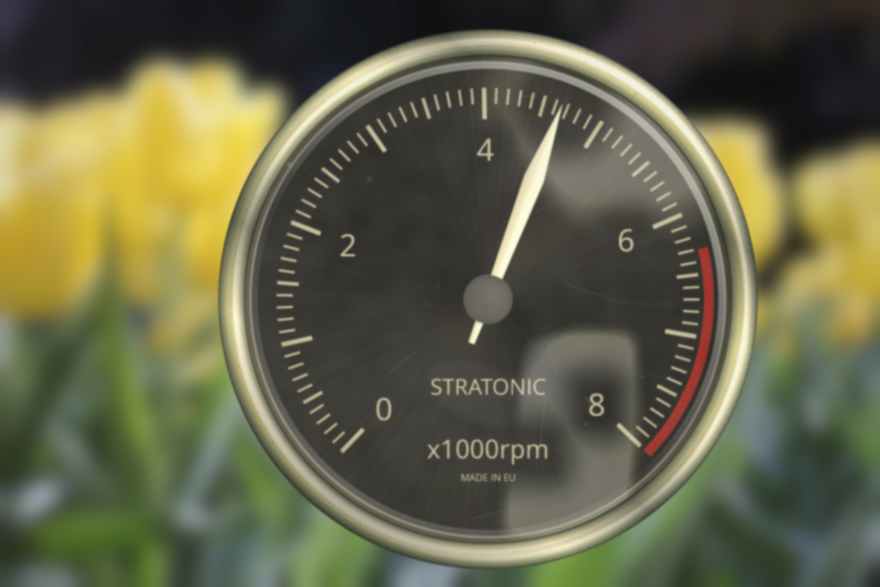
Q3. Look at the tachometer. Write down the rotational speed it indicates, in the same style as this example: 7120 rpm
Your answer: 4650 rpm
